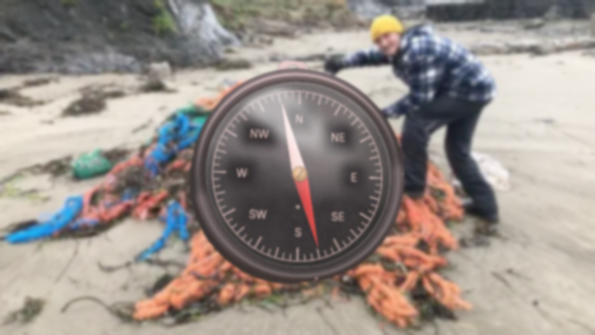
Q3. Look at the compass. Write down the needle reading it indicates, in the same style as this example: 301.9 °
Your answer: 165 °
